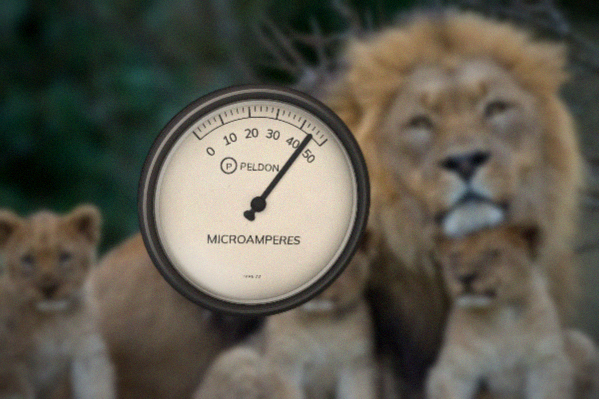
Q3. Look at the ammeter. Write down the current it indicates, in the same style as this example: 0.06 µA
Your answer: 44 µA
